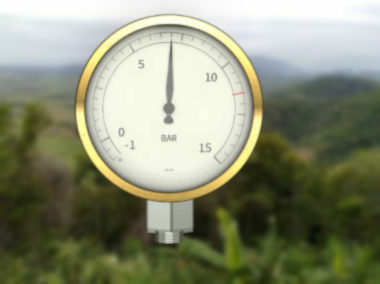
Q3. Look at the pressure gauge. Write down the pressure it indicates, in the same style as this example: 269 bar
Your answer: 7 bar
